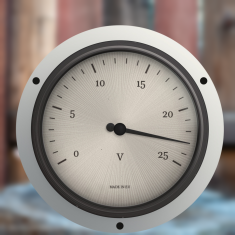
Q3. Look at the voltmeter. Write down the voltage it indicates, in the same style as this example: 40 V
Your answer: 23 V
